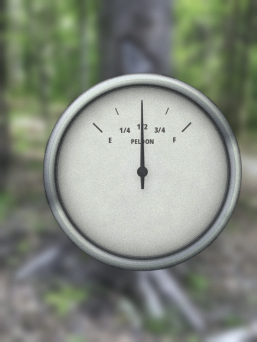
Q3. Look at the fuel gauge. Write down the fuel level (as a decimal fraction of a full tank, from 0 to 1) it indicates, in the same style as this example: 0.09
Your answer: 0.5
